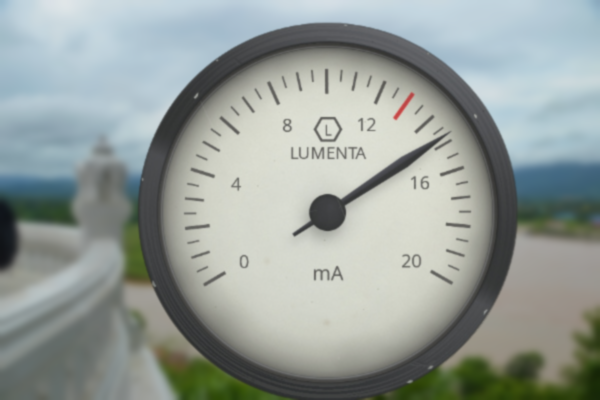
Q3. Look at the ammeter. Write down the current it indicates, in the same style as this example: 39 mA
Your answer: 14.75 mA
